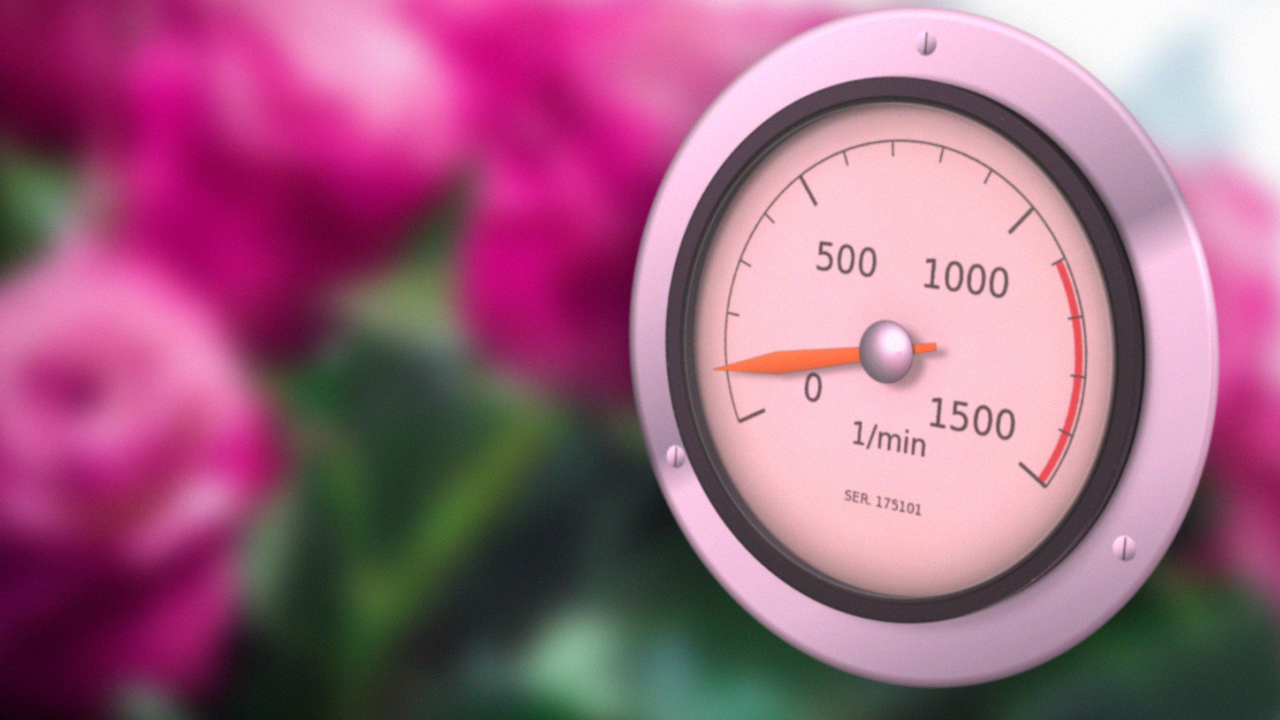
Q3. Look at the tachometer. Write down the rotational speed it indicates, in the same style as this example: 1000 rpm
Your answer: 100 rpm
